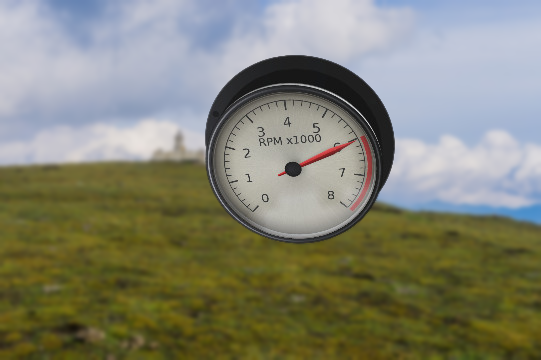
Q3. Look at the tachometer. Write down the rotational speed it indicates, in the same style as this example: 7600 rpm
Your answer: 6000 rpm
